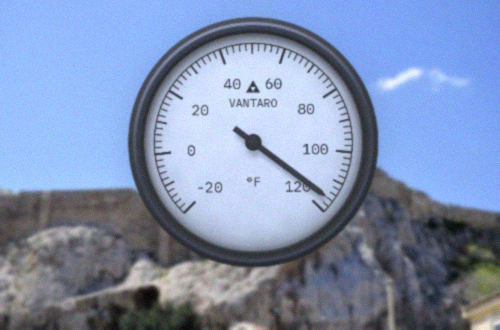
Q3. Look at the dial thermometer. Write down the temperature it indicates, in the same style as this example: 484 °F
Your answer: 116 °F
